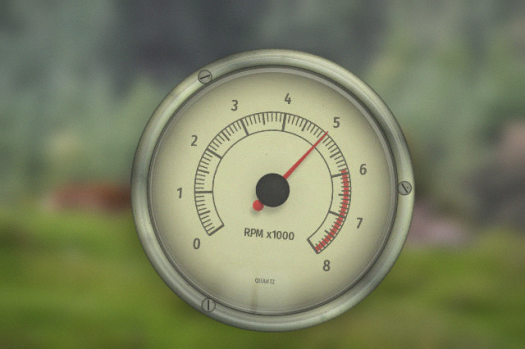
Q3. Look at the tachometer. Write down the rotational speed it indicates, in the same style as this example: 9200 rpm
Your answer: 5000 rpm
